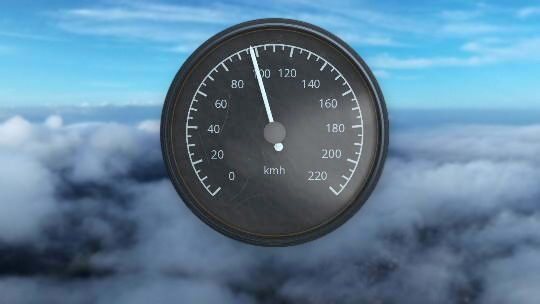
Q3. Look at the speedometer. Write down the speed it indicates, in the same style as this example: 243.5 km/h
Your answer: 97.5 km/h
